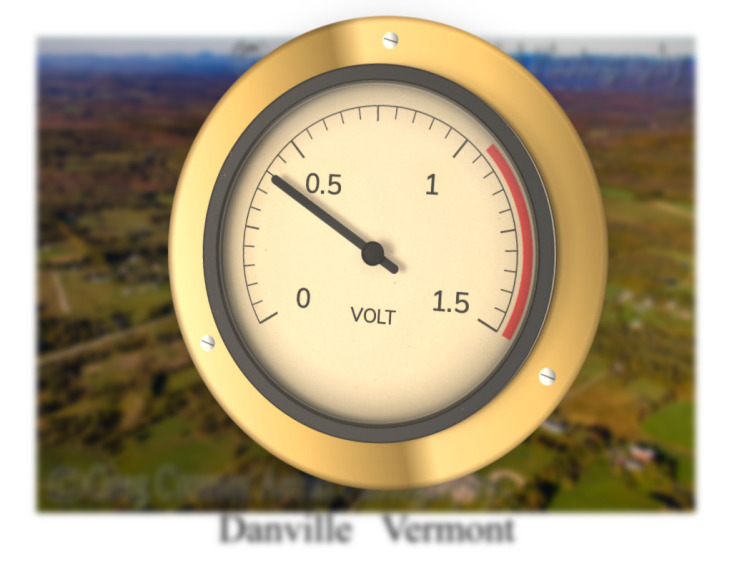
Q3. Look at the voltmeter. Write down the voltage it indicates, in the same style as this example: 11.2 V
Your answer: 0.4 V
